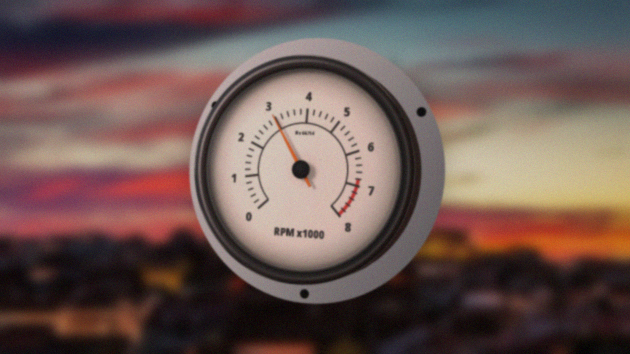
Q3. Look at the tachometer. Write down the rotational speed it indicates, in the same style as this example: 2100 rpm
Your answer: 3000 rpm
